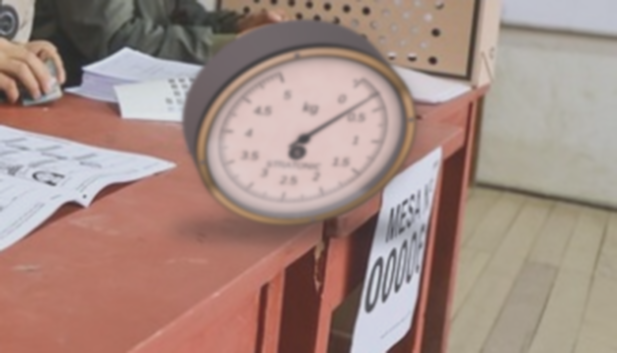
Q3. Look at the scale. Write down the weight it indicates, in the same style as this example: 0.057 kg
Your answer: 0.25 kg
